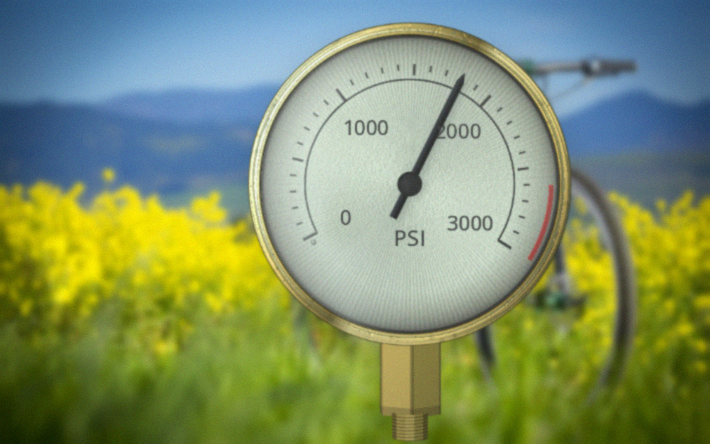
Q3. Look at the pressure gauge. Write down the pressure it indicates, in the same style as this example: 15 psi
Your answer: 1800 psi
